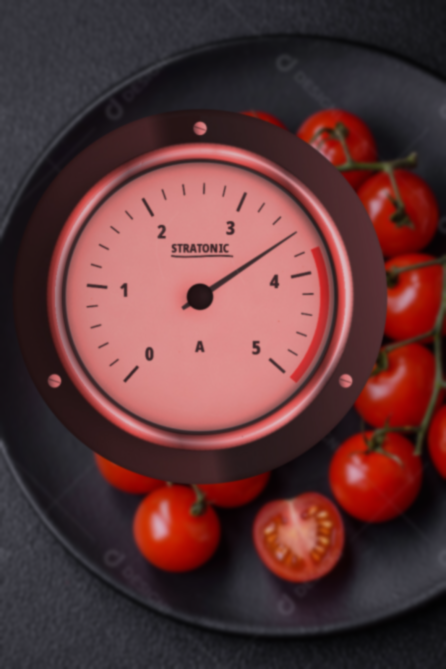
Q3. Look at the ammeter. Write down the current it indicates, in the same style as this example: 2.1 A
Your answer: 3.6 A
